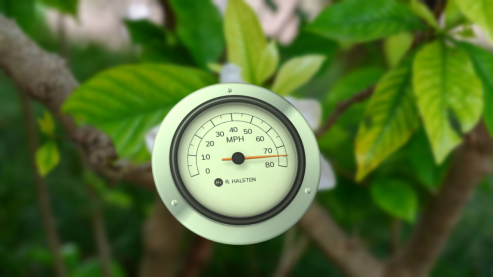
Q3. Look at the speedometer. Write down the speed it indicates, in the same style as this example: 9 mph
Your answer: 75 mph
